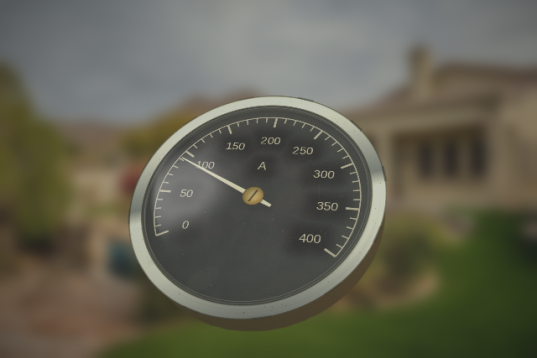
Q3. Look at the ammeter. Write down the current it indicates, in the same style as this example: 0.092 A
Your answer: 90 A
